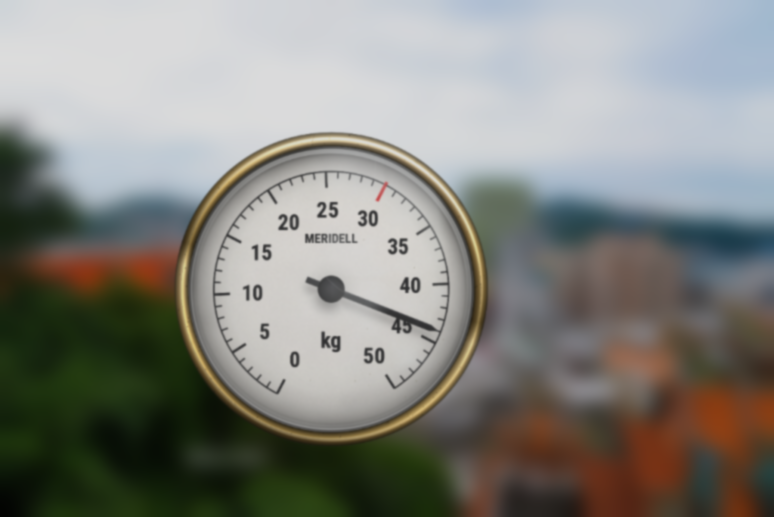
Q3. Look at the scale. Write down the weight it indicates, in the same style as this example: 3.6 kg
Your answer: 44 kg
